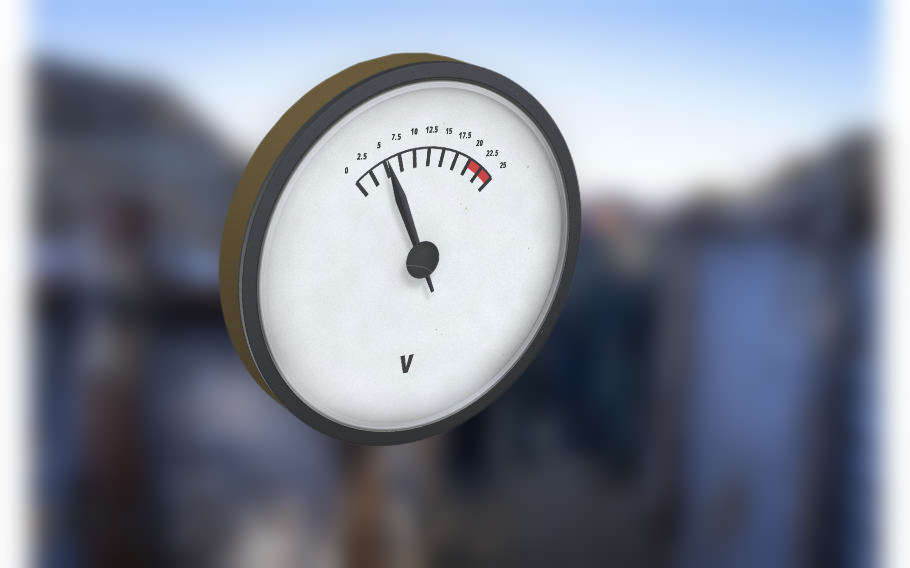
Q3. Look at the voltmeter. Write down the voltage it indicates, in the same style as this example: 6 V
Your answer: 5 V
